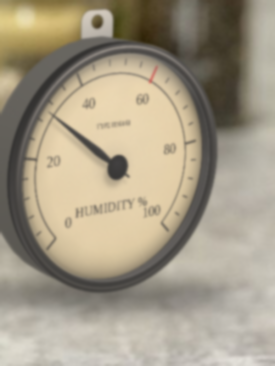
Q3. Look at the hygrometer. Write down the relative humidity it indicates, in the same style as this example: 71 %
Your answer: 30 %
